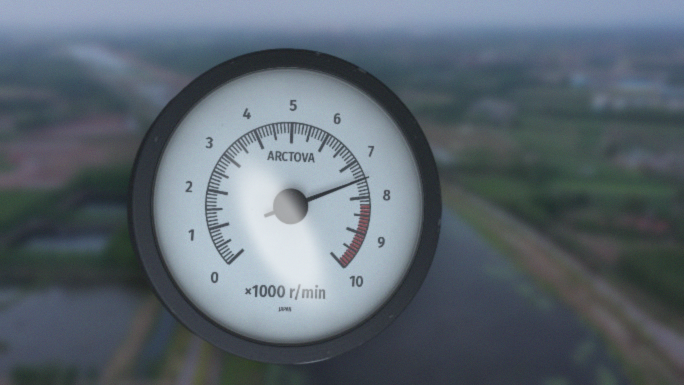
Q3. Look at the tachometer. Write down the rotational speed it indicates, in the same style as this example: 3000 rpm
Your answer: 7500 rpm
